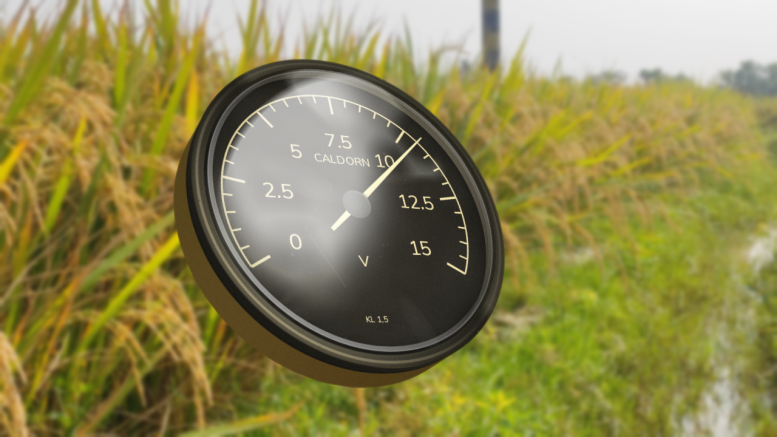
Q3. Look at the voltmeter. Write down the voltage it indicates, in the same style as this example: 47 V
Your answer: 10.5 V
